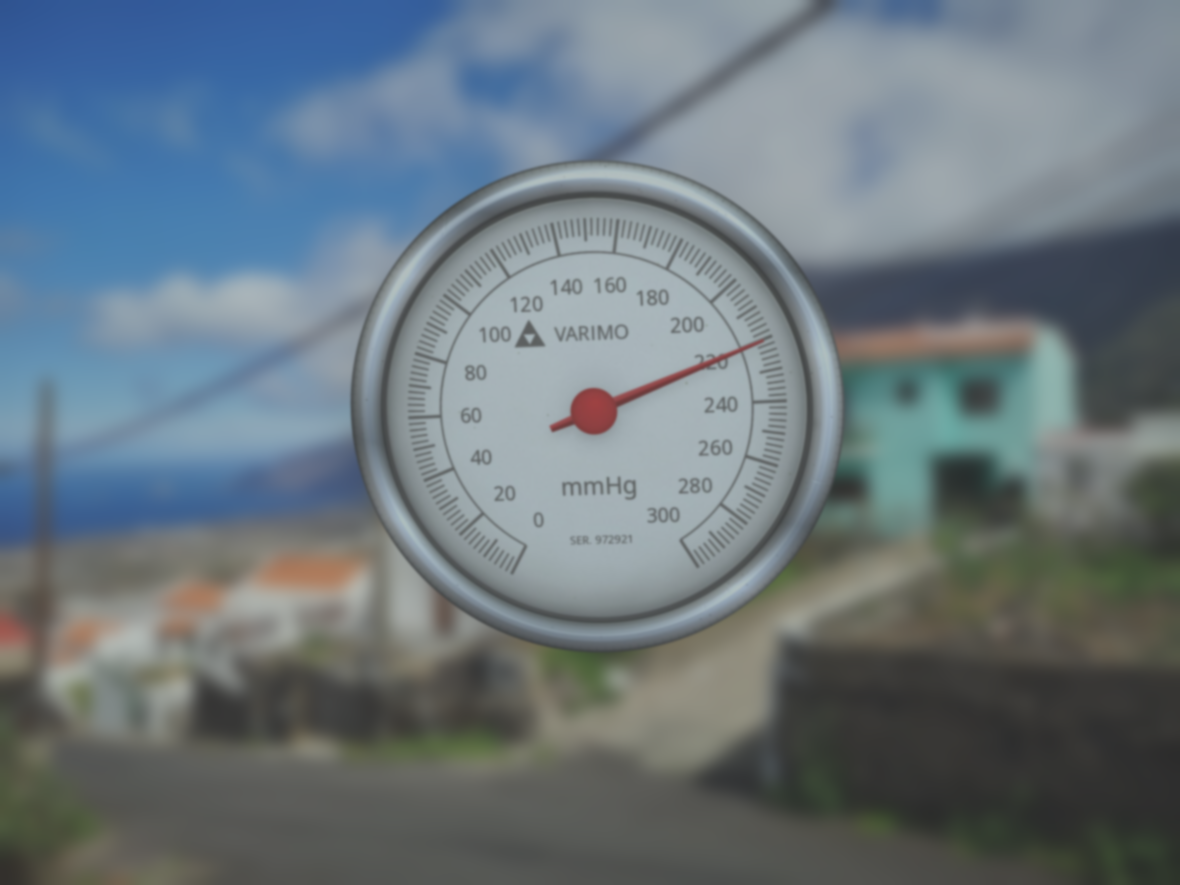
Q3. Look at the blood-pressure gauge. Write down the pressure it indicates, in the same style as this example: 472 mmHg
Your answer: 220 mmHg
